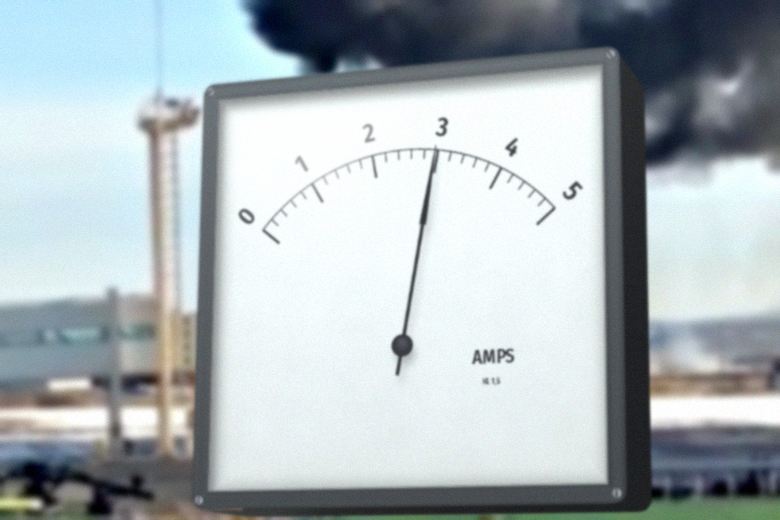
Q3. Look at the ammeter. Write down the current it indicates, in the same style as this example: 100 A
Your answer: 3 A
